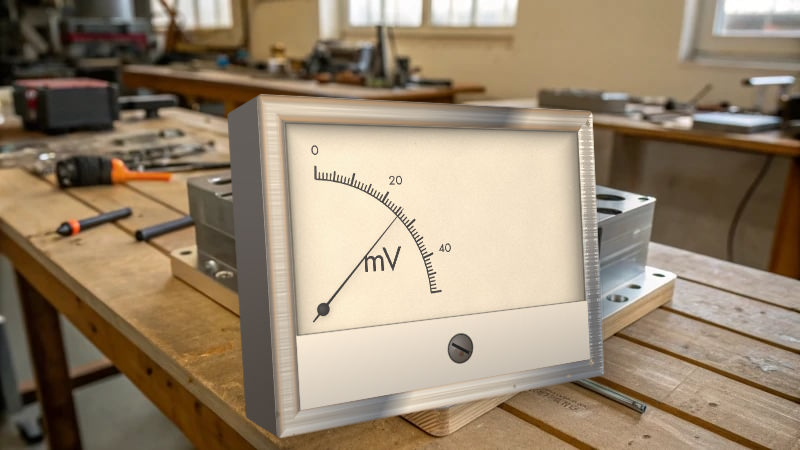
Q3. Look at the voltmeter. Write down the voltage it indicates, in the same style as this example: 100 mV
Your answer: 25 mV
